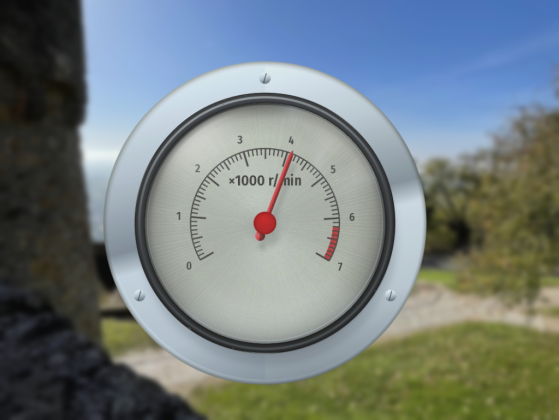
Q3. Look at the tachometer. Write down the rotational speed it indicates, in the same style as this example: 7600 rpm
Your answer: 4100 rpm
